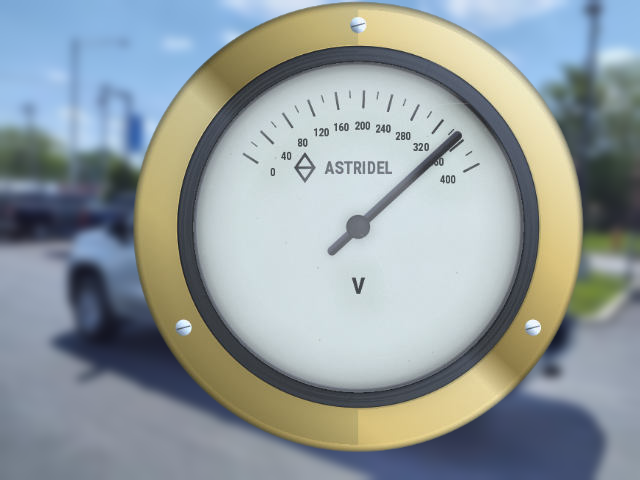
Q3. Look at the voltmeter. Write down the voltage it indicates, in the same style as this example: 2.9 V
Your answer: 350 V
